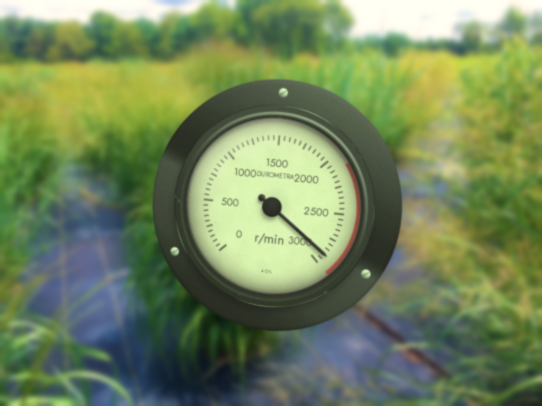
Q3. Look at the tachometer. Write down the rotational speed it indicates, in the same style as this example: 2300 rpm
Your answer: 2900 rpm
